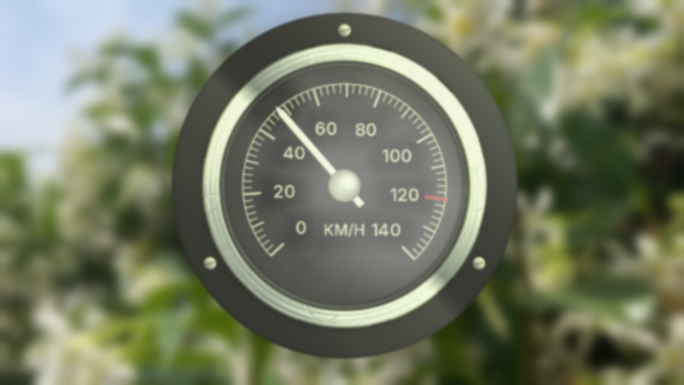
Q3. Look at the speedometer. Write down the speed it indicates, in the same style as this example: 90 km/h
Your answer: 48 km/h
